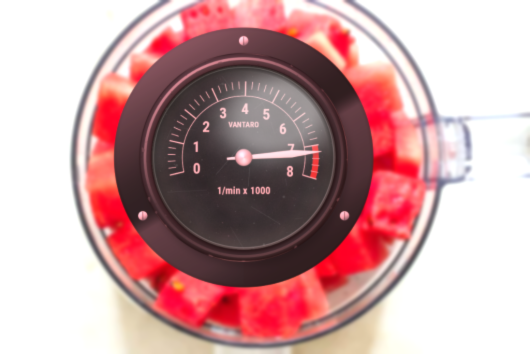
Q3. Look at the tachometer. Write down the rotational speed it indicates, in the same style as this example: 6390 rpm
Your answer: 7200 rpm
